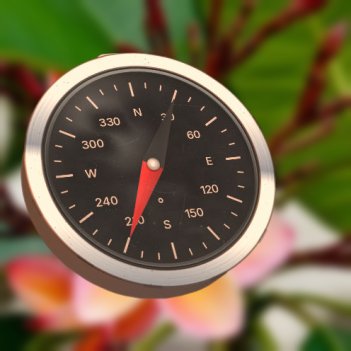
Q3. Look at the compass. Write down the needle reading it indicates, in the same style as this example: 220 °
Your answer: 210 °
